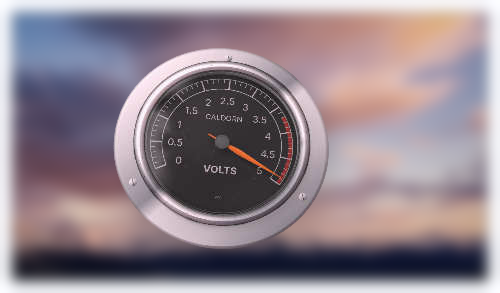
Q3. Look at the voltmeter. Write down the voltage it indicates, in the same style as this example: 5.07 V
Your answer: 4.9 V
